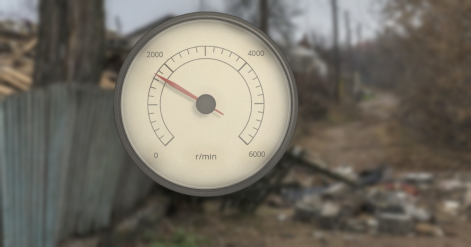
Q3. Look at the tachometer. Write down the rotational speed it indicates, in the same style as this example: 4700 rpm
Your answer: 1700 rpm
